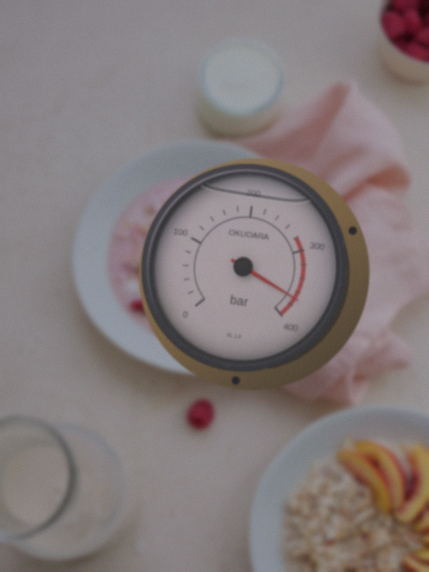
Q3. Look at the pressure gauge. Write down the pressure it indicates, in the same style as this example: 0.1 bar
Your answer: 370 bar
